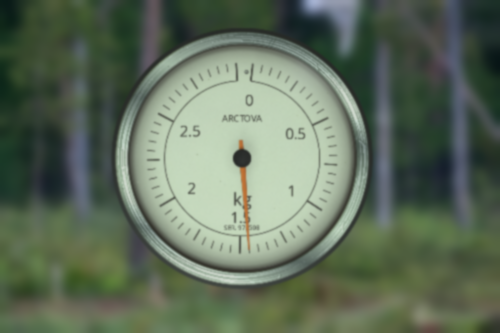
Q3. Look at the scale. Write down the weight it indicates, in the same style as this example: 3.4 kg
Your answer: 1.45 kg
